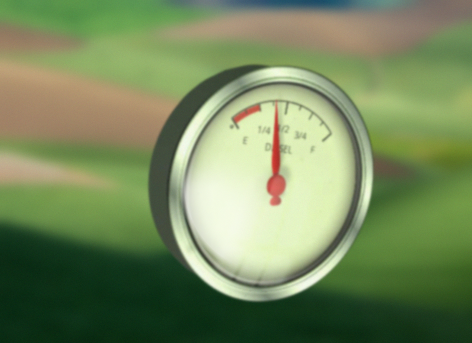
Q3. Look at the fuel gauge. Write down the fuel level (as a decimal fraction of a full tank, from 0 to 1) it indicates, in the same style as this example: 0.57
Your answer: 0.375
